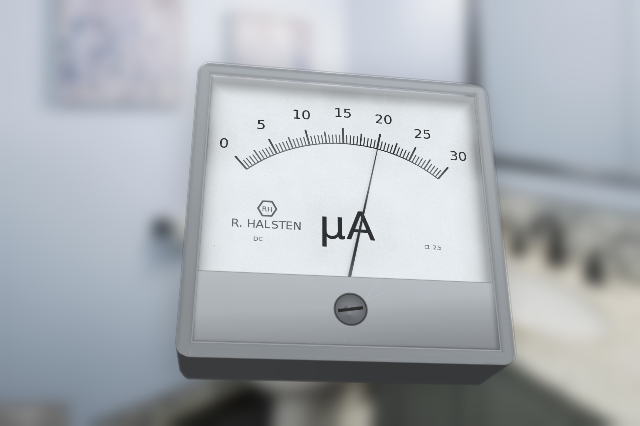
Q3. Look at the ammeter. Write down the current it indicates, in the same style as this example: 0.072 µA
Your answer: 20 µA
